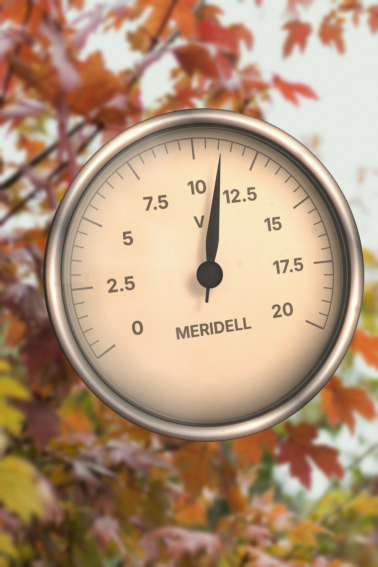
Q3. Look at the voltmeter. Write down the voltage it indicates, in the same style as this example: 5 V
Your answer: 11 V
